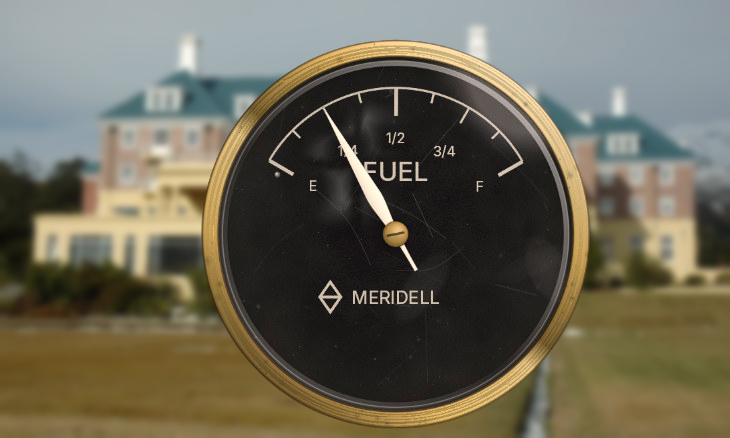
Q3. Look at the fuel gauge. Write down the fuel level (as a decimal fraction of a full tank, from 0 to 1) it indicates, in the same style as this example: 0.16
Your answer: 0.25
